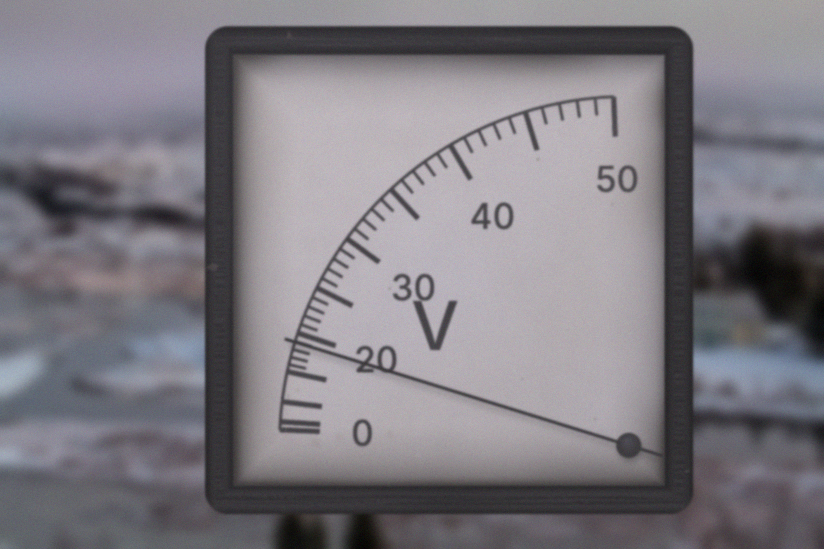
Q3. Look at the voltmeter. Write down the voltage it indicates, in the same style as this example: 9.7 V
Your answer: 19 V
